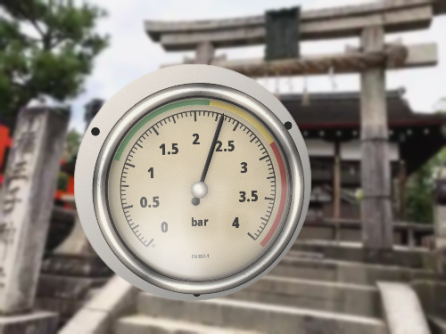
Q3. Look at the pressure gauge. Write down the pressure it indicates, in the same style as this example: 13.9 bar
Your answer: 2.3 bar
